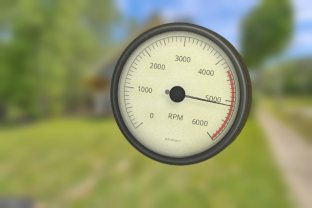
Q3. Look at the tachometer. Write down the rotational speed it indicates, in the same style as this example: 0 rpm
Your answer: 5100 rpm
